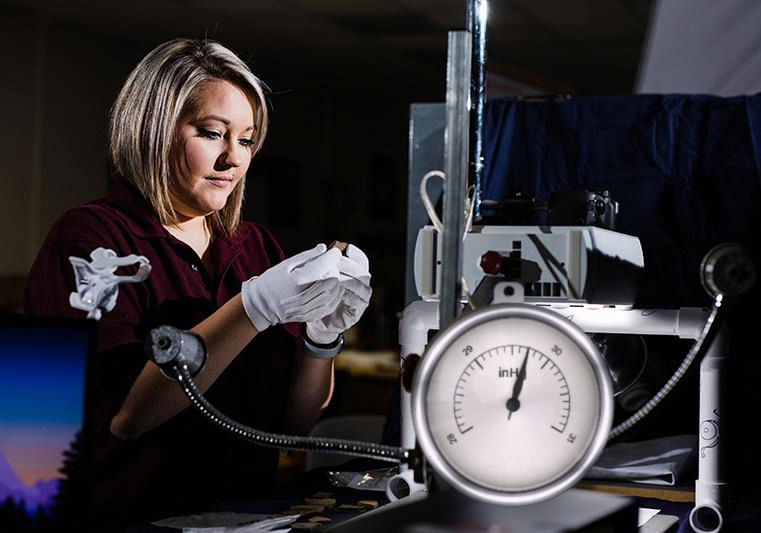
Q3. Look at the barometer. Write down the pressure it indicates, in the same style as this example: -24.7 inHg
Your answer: 29.7 inHg
